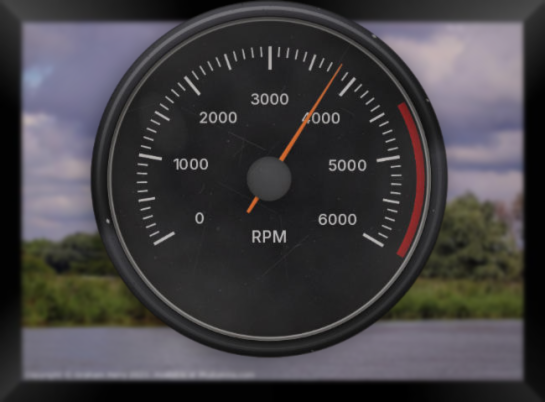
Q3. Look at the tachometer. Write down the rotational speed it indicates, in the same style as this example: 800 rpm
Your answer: 3800 rpm
